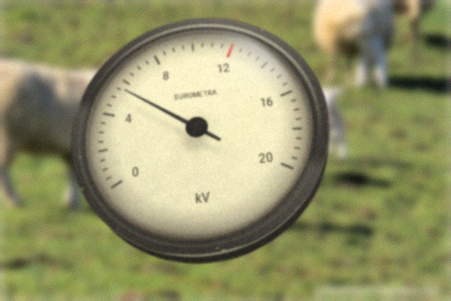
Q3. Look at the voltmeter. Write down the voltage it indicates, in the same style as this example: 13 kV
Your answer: 5.5 kV
